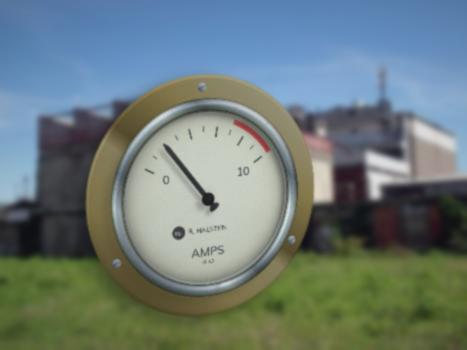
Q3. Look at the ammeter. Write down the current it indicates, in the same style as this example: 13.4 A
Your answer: 2 A
